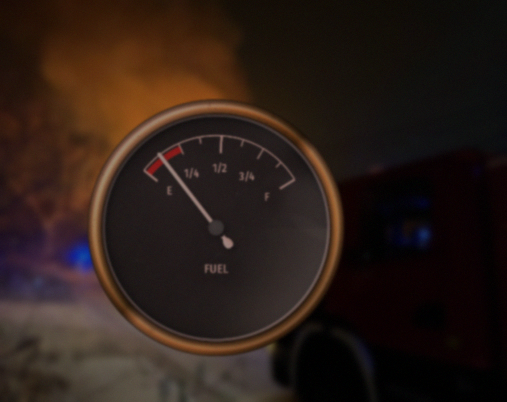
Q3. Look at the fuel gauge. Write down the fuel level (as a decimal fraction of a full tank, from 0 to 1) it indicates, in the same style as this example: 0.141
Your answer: 0.125
